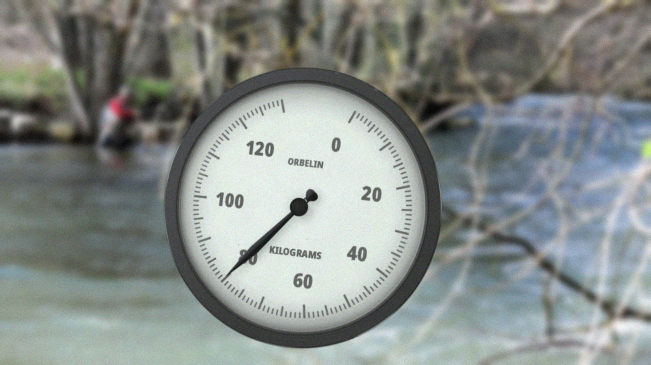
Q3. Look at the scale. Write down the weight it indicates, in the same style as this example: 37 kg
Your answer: 80 kg
